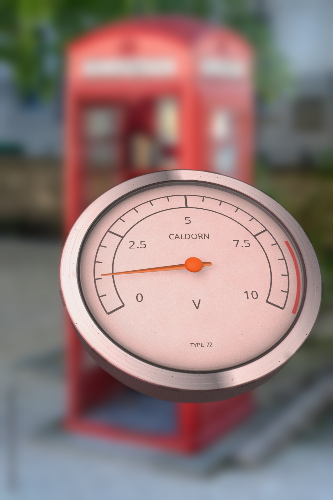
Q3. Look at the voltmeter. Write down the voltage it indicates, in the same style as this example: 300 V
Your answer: 1 V
